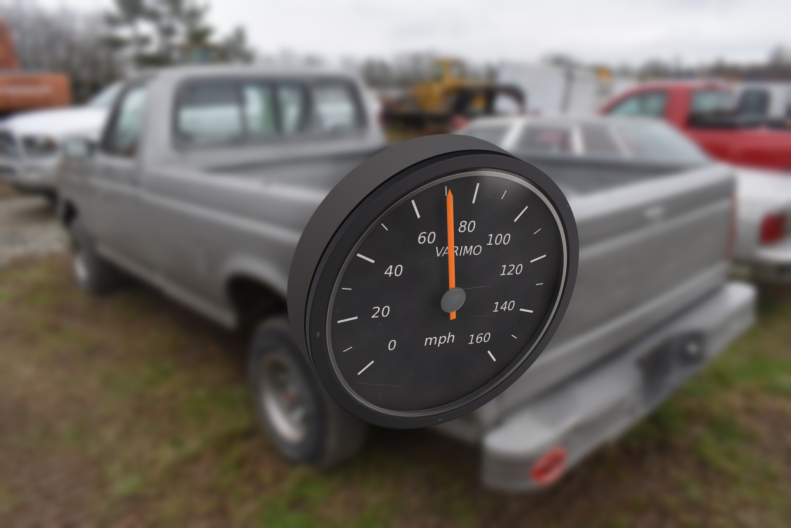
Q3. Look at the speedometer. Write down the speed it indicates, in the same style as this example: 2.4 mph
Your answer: 70 mph
